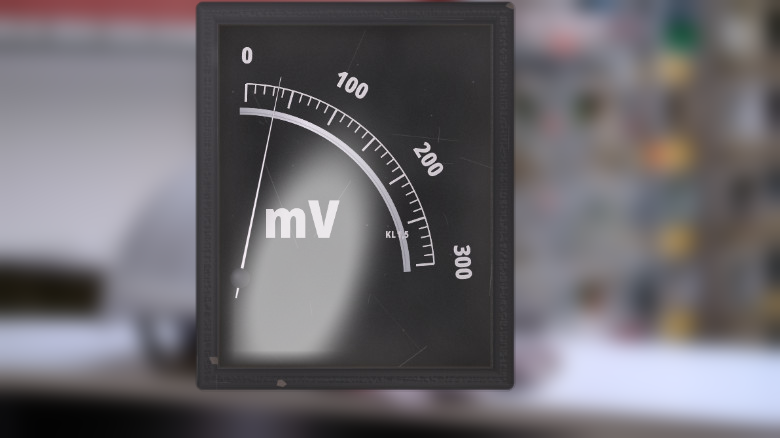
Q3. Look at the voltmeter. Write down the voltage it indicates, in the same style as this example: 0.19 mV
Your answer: 35 mV
